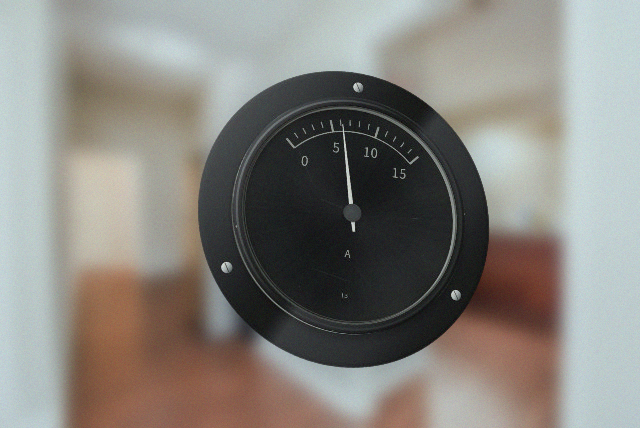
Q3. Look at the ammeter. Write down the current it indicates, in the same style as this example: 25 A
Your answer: 6 A
